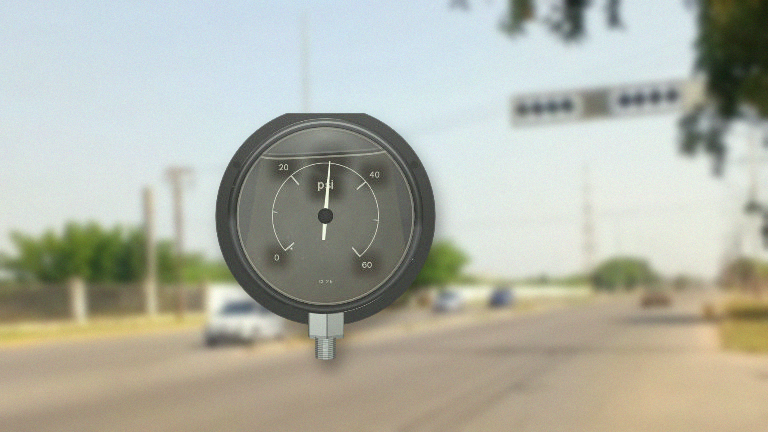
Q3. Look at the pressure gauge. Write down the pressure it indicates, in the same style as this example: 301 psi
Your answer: 30 psi
